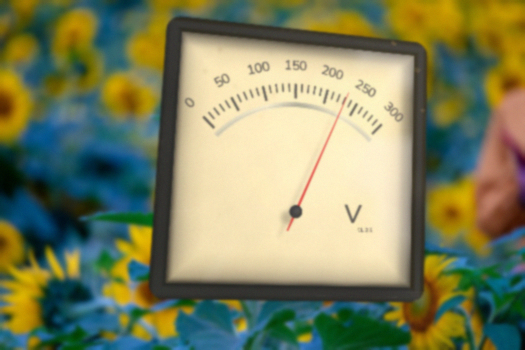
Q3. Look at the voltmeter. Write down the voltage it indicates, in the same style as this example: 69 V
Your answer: 230 V
